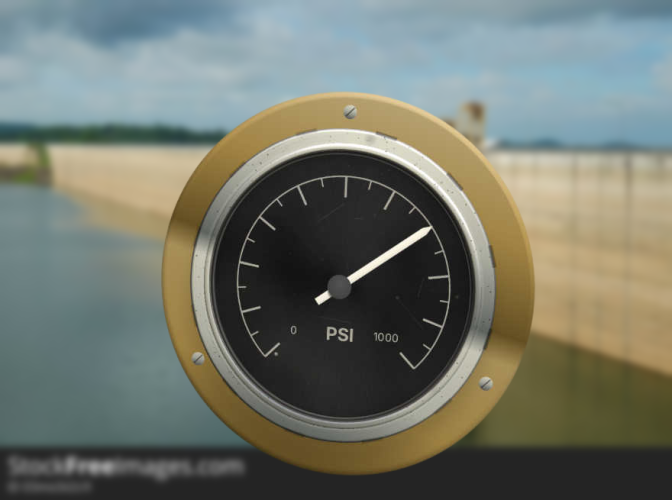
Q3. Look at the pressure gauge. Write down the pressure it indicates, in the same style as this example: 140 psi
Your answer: 700 psi
